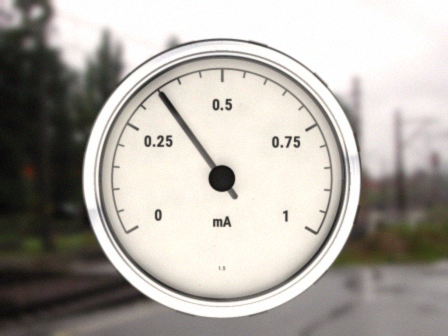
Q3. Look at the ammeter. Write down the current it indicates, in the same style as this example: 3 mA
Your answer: 0.35 mA
